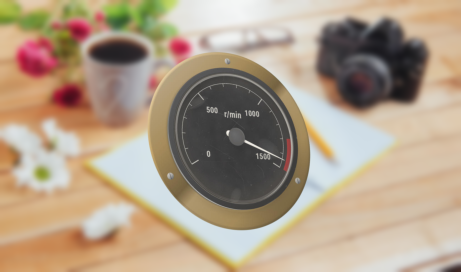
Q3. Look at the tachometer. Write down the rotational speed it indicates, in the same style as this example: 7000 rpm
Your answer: 1450 rpm
